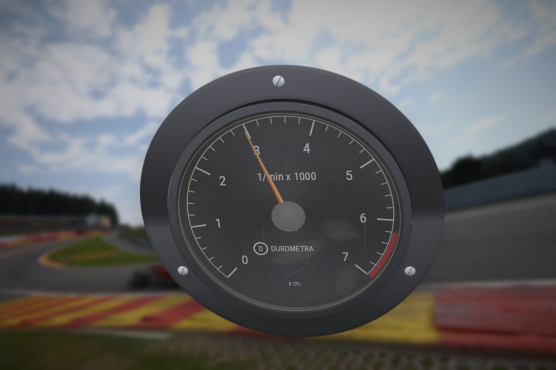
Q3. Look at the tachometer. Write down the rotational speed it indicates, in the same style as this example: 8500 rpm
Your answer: 3000 rpm
